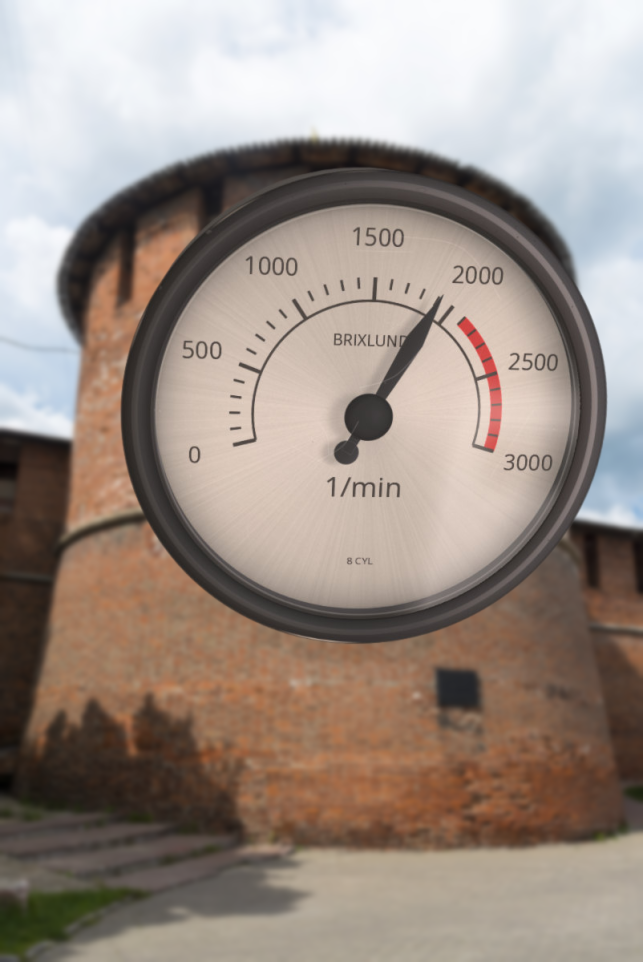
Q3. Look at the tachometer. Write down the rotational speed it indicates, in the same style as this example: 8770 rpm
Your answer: 1900 rpm
